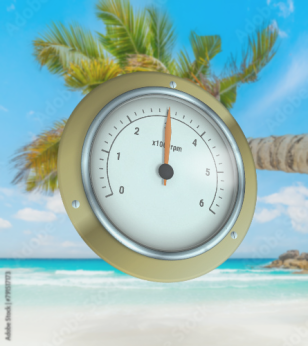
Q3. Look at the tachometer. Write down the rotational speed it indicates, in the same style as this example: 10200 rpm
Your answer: 3000 rpm
